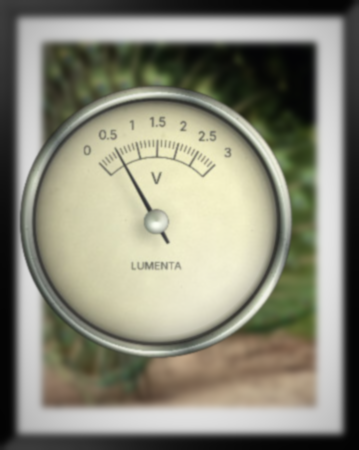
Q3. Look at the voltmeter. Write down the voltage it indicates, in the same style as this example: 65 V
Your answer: 0.5 V
